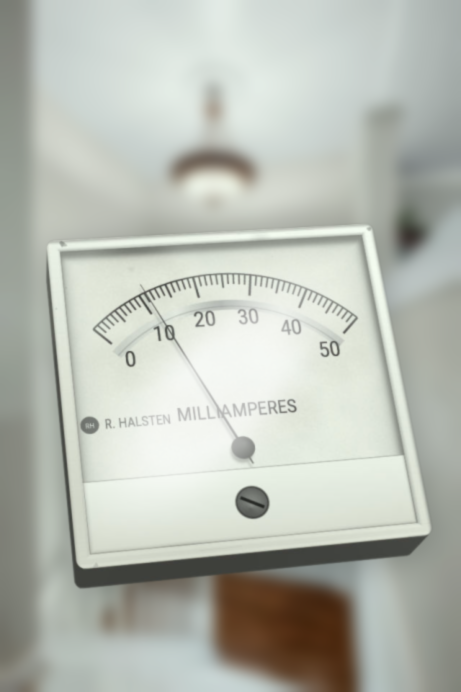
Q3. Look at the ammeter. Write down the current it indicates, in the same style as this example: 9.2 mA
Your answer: 11 mA
